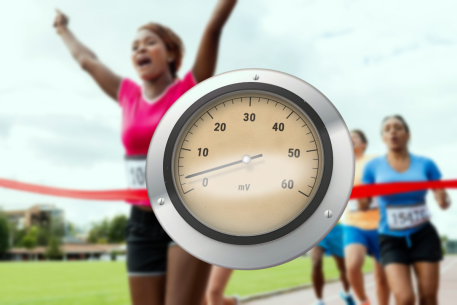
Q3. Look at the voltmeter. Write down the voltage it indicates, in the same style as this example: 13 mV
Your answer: 3 mV
